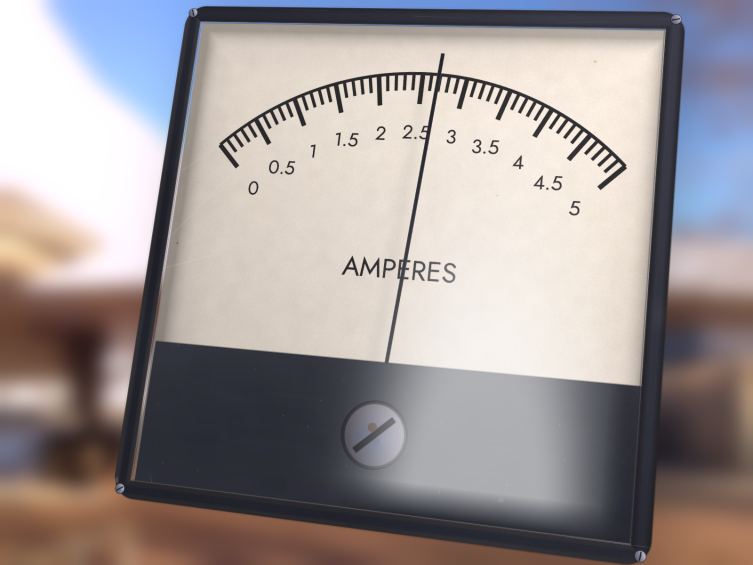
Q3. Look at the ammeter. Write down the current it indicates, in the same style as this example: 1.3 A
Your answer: 2.7 A
